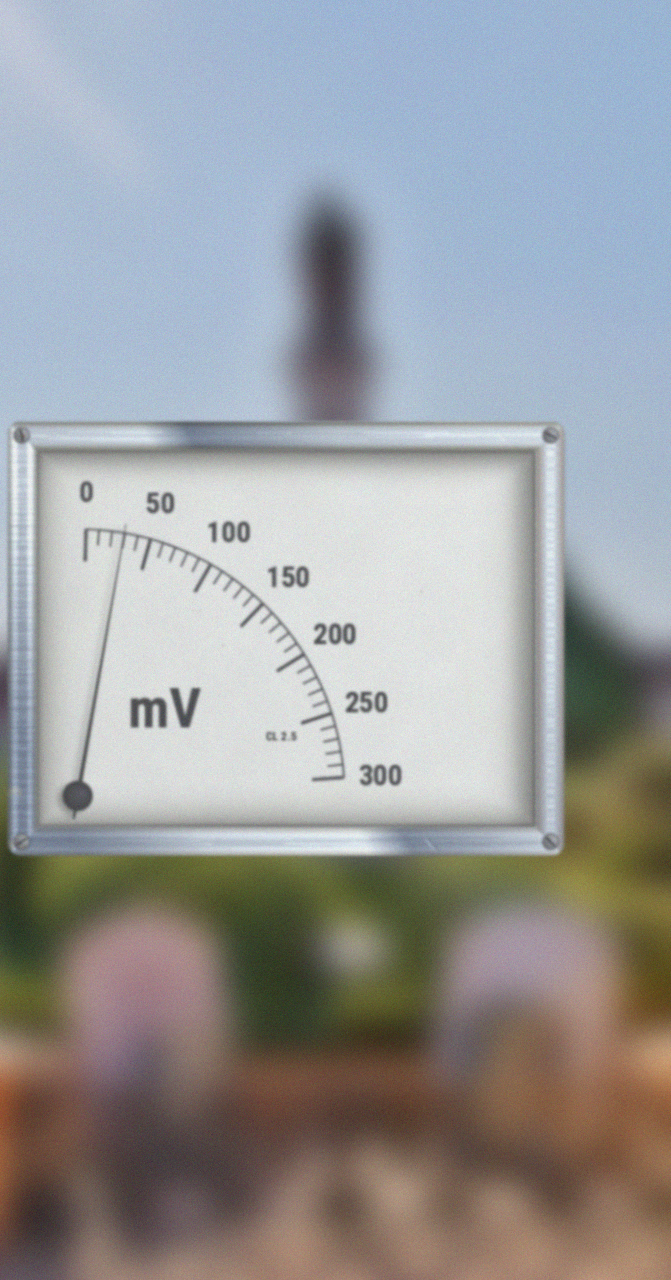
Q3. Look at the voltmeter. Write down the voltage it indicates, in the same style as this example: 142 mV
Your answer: 30 mV
